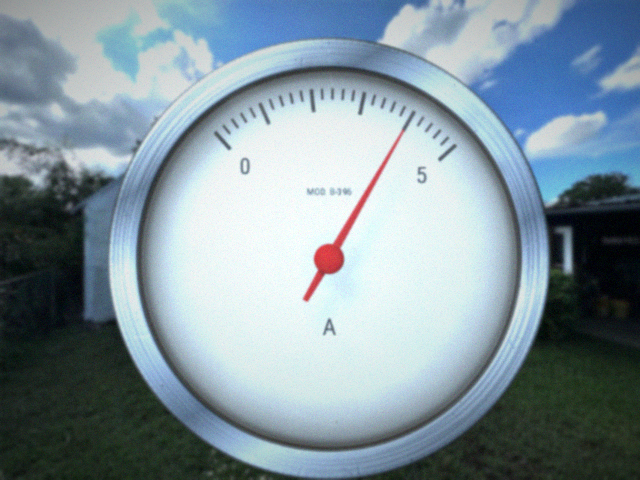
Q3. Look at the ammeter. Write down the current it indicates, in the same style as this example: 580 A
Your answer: 4 A
